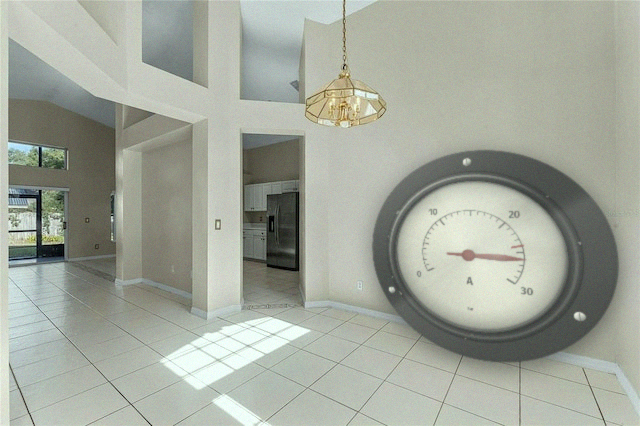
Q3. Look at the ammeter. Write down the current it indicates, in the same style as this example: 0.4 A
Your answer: 26 A
